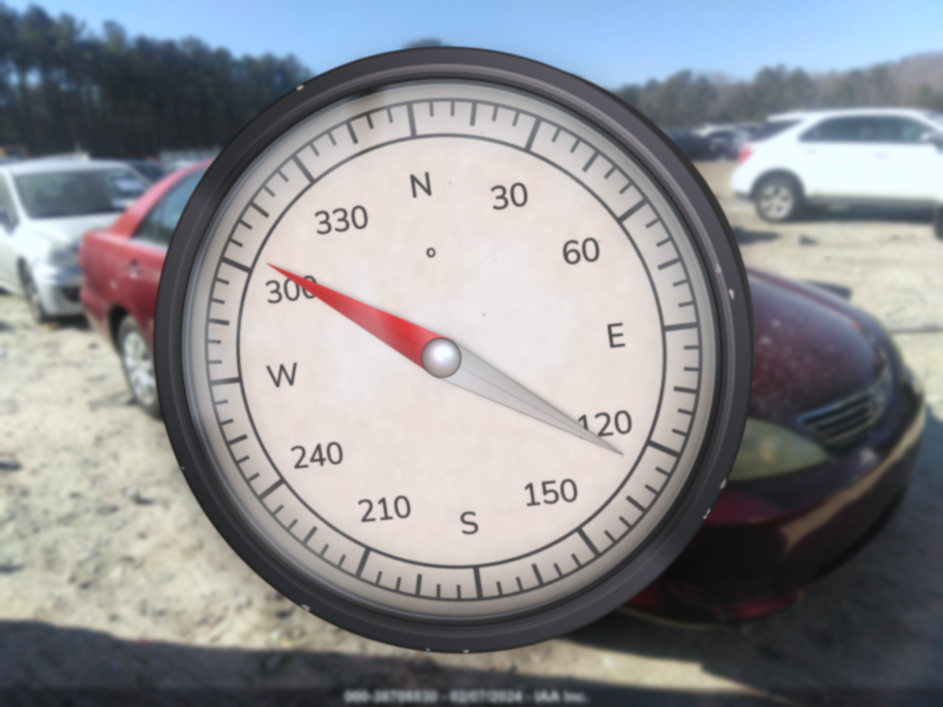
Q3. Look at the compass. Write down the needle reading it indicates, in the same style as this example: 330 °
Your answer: 305 °
